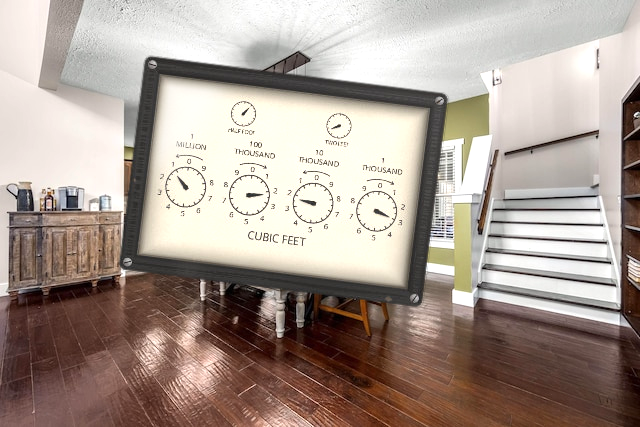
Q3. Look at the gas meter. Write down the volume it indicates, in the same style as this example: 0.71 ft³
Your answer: 122300 ft³
